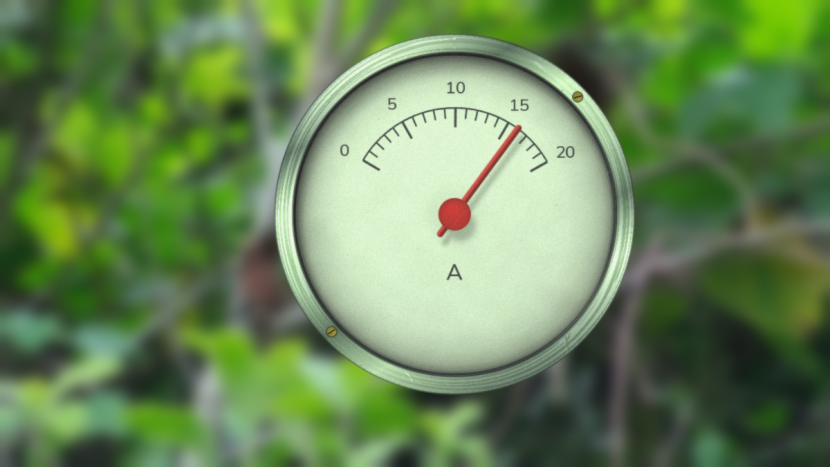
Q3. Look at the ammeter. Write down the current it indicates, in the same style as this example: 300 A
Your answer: 16 A
